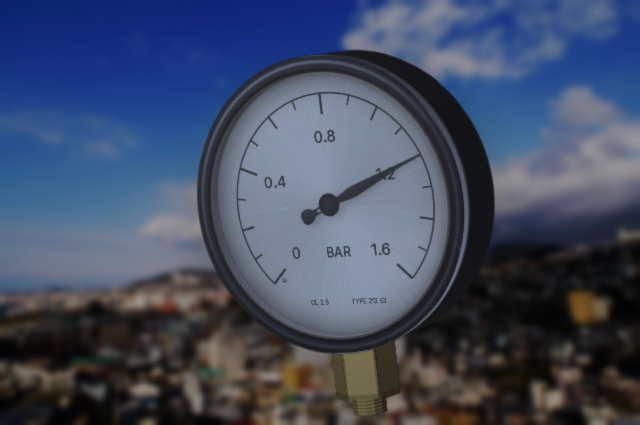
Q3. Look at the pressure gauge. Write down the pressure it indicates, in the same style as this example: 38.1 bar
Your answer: 1.2 bar
